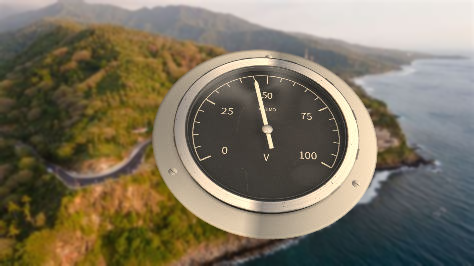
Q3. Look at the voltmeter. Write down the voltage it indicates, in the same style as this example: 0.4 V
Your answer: 45 V
